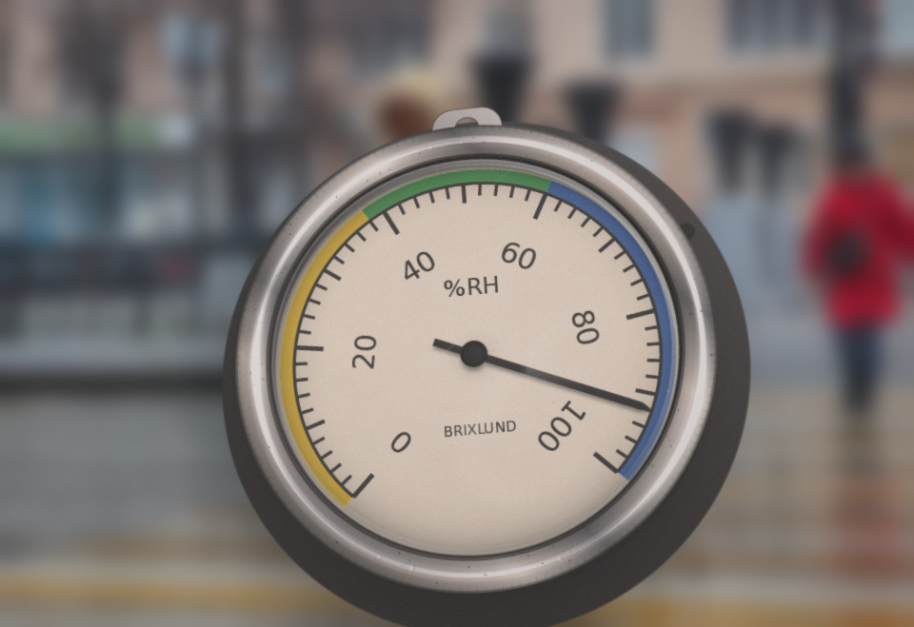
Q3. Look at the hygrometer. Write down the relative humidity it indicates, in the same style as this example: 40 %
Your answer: 92 %
